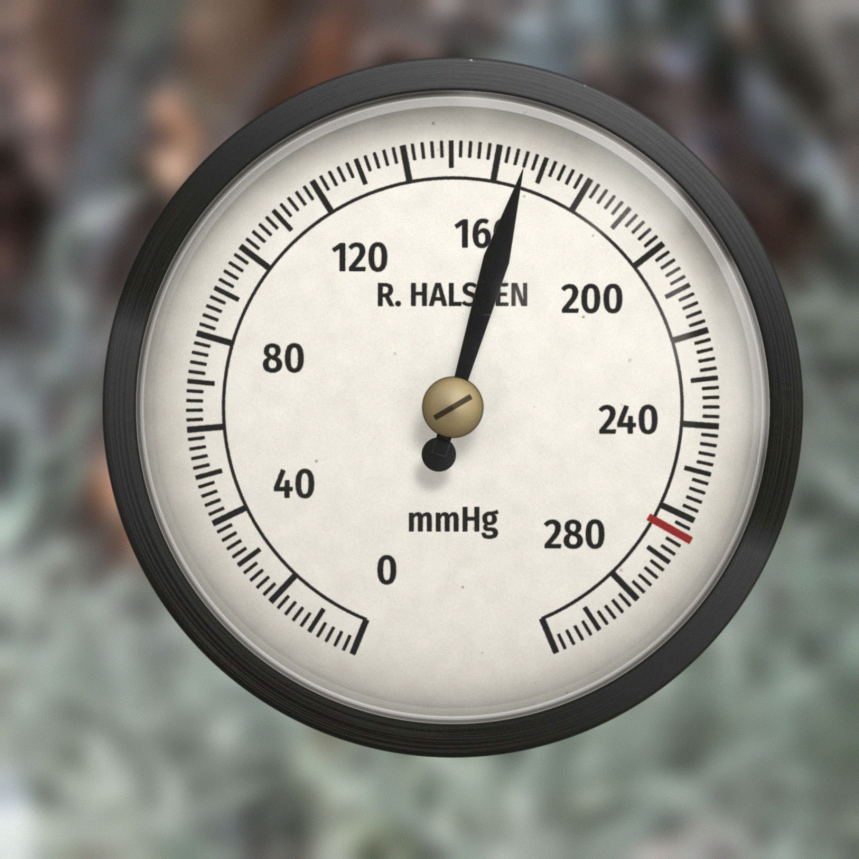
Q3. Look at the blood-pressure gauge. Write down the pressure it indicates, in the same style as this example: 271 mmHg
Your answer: 166 mmHg
